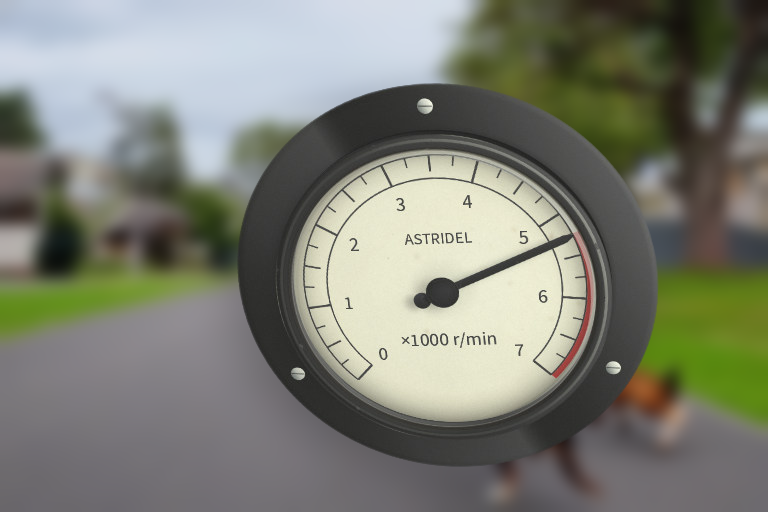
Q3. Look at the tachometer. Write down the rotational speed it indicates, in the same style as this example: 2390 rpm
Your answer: 5250 rpm
